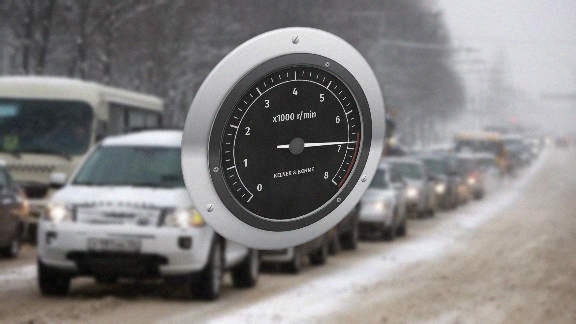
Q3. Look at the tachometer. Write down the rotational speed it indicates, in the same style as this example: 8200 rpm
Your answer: 6800 rpm
